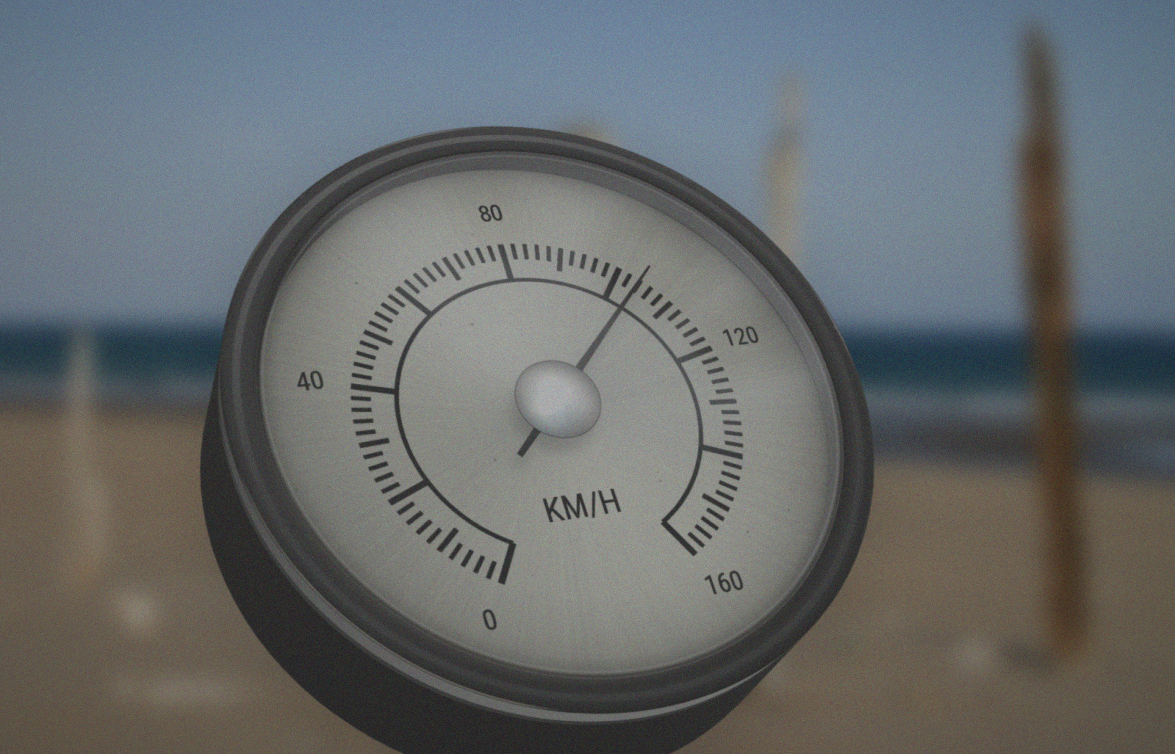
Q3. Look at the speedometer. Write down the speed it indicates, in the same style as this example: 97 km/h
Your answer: 104 km/h
